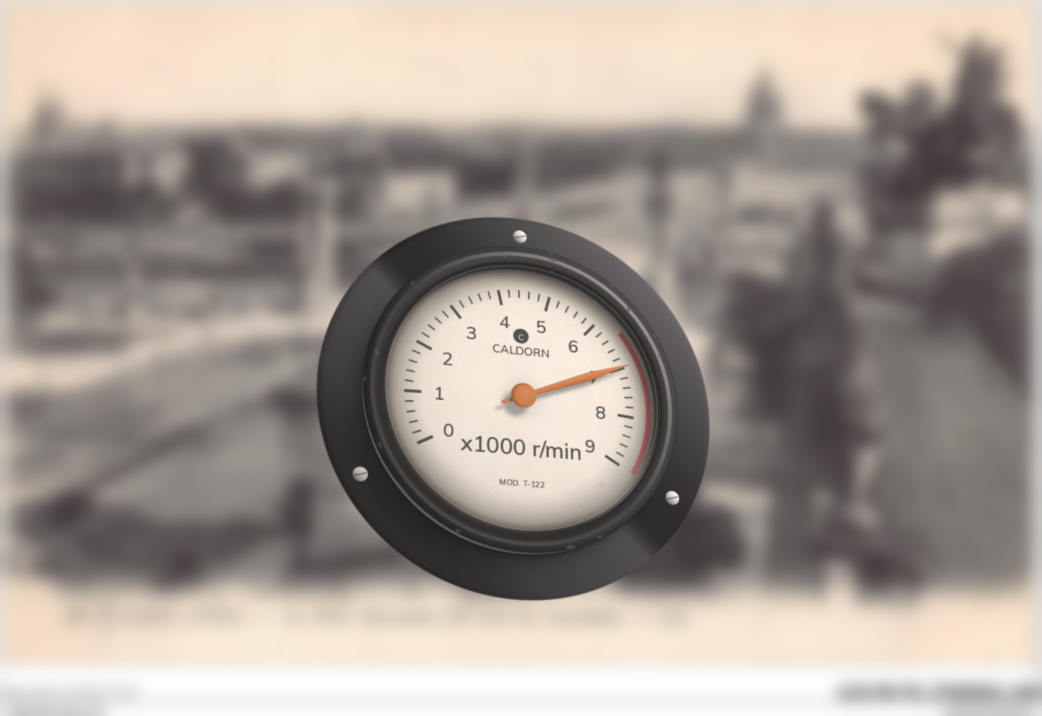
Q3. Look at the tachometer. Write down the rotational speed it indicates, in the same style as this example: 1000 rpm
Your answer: 7000 rpm
